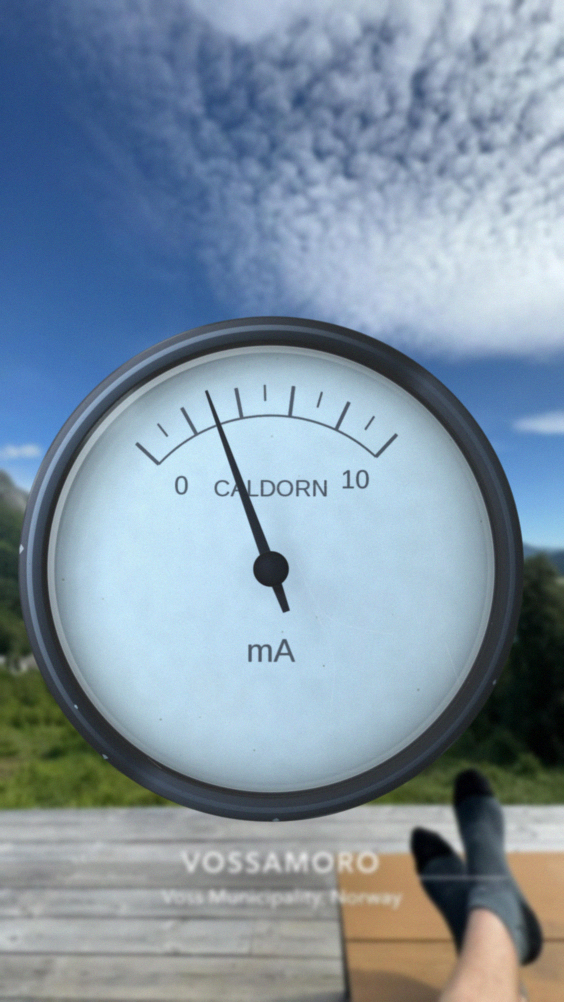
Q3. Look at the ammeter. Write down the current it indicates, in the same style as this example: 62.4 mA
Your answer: 3 mA
